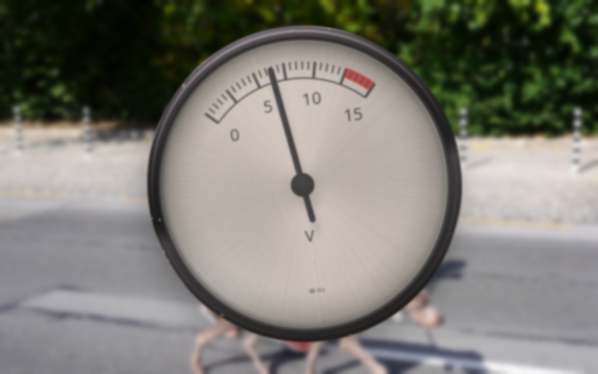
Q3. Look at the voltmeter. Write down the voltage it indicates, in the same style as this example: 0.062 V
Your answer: 6.5 V
